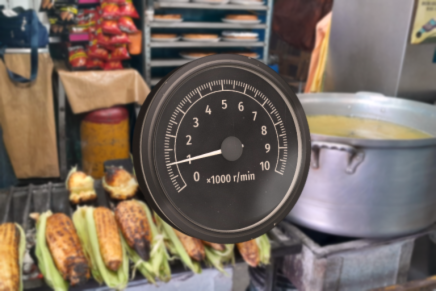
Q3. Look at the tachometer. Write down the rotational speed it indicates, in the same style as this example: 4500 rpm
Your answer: 1000 rpm
